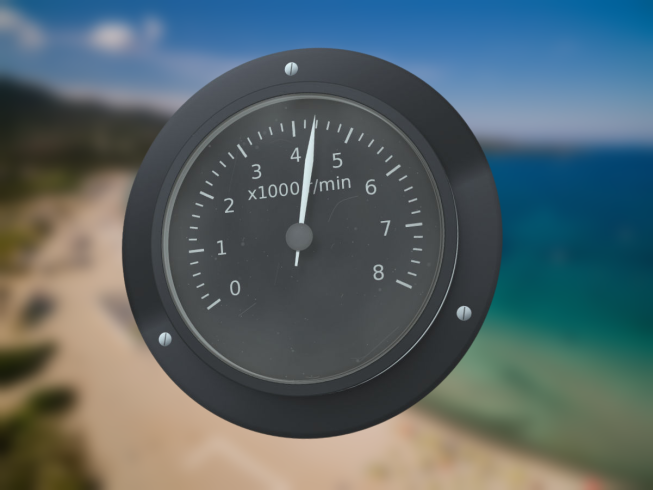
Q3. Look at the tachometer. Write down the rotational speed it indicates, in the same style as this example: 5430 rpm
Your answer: 4400 rpm
